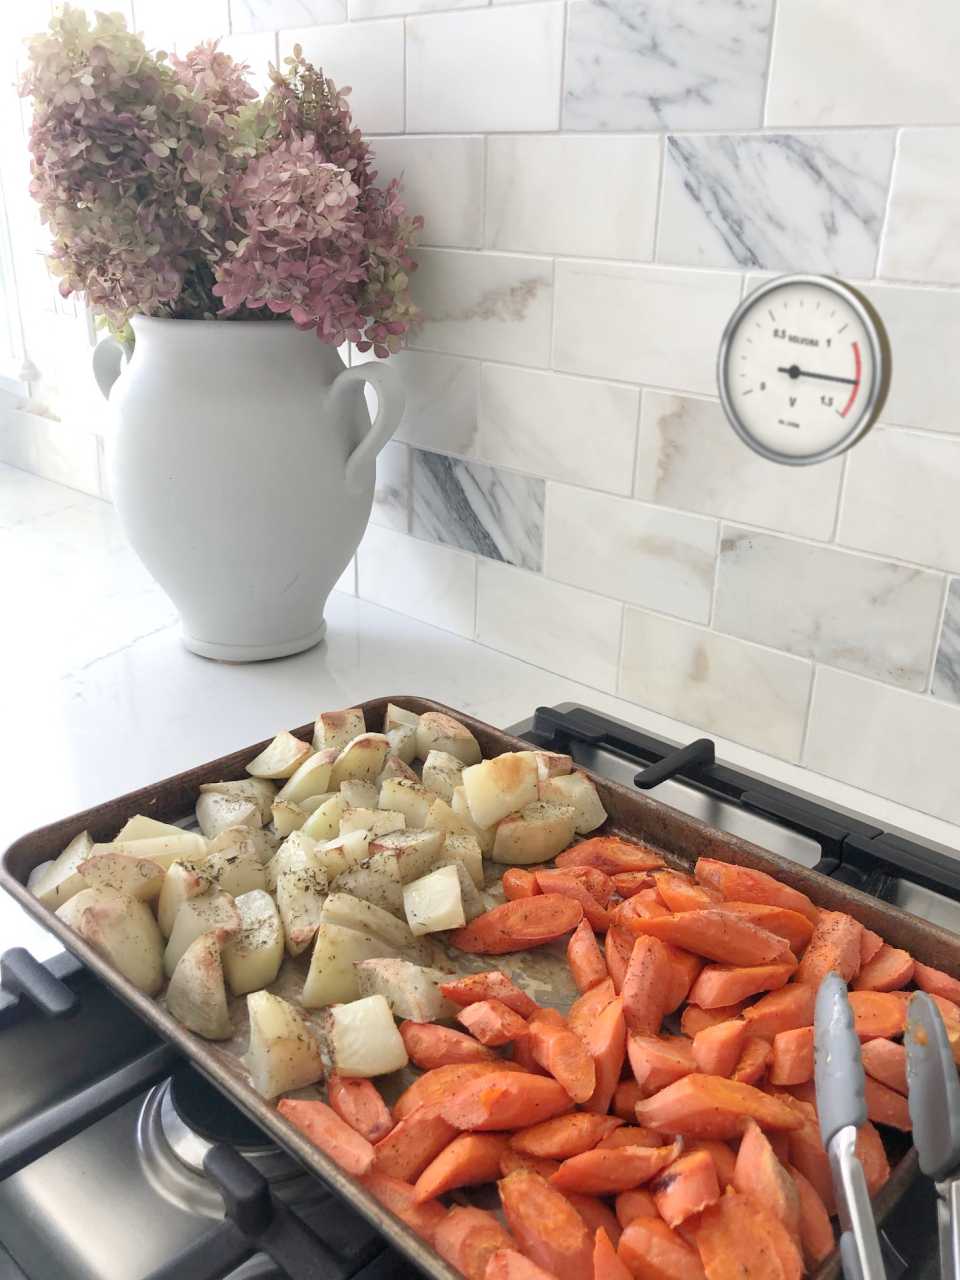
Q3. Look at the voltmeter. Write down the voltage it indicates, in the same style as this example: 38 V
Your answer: 1.3 V
